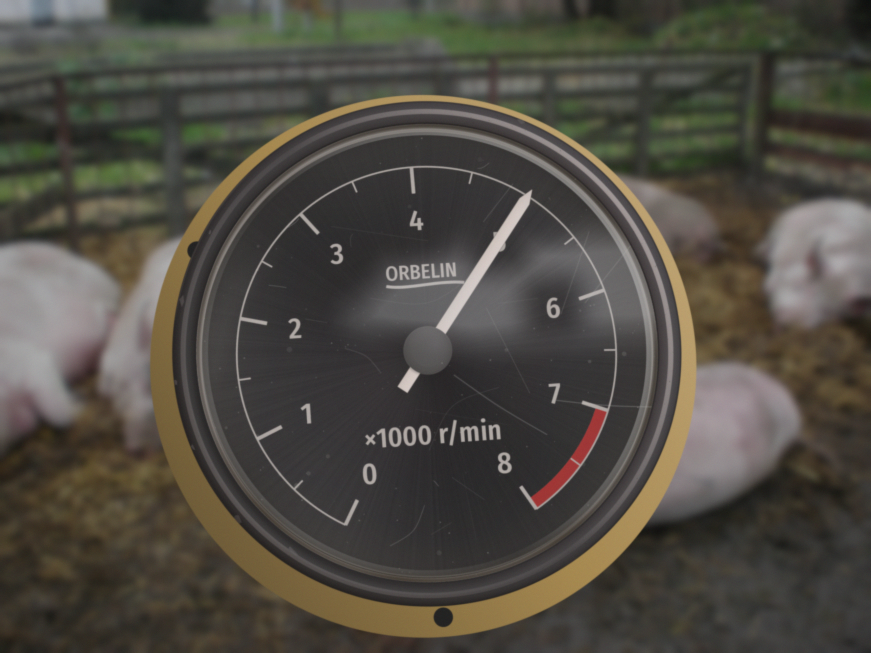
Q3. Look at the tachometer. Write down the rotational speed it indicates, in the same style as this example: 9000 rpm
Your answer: 5000 rpm
